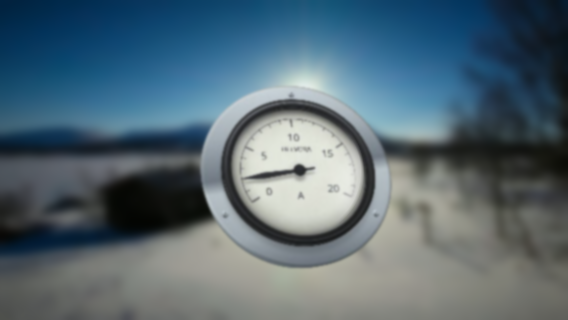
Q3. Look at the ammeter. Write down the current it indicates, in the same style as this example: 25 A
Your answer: 2 A
